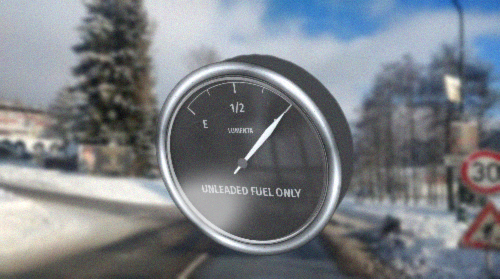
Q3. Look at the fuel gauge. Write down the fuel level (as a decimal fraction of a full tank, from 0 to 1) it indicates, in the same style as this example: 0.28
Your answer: 1
